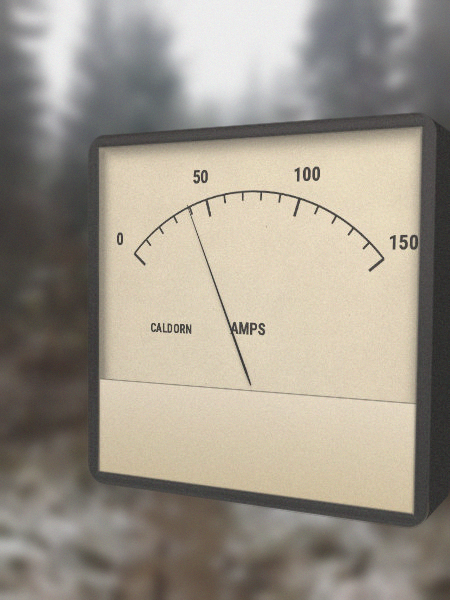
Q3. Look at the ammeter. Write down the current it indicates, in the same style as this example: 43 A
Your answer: 40 A
